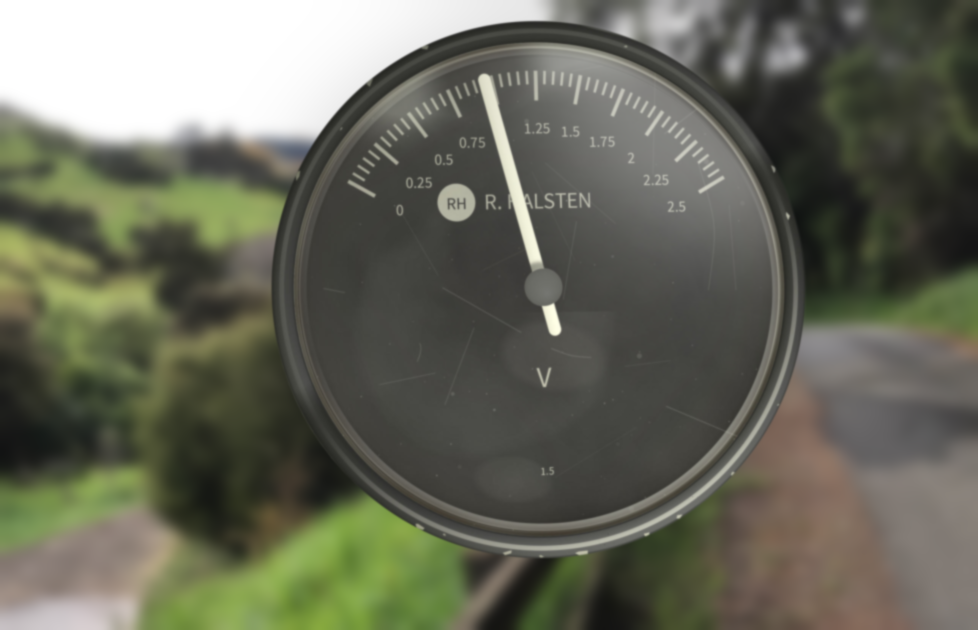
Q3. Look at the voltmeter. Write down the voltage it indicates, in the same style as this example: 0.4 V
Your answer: 0.95 V
